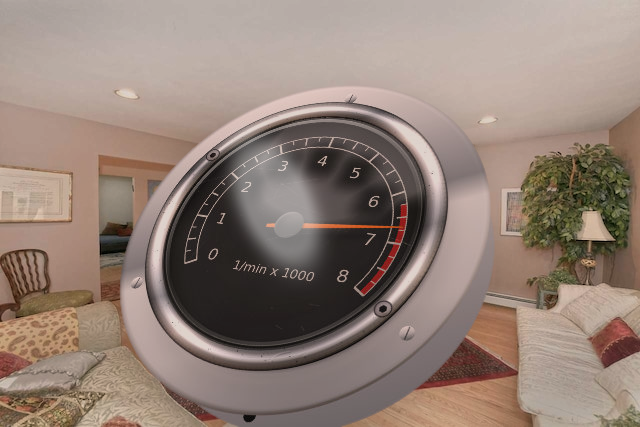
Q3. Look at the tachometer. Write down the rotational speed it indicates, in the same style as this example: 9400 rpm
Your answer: 6750 rpm
